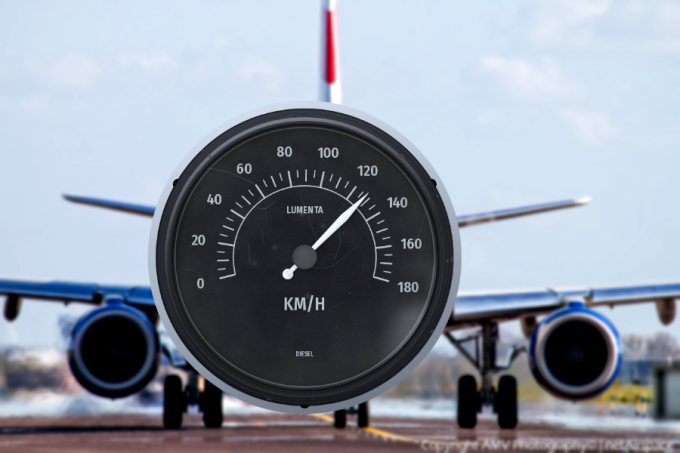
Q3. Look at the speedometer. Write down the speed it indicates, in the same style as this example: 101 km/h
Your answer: 127.5 km/h
